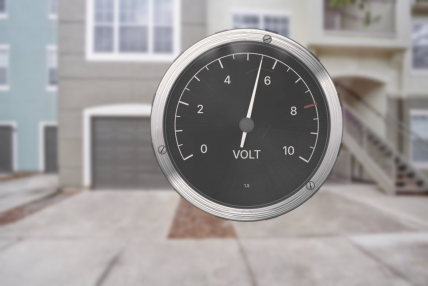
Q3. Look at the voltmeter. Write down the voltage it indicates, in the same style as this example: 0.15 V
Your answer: 5.5 V
